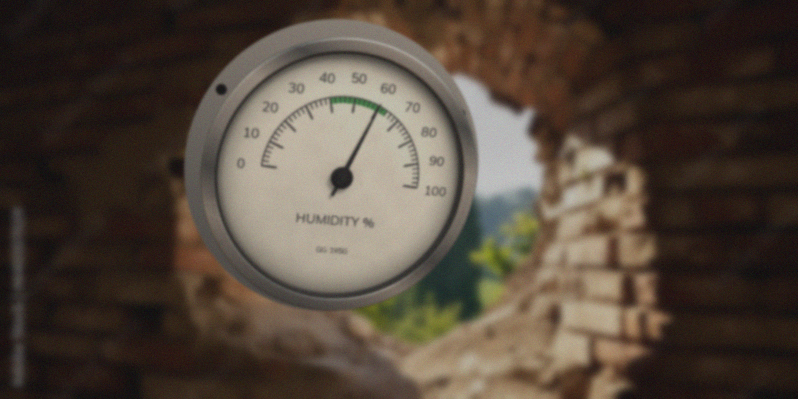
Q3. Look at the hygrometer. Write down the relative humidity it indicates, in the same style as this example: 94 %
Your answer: 60 %
